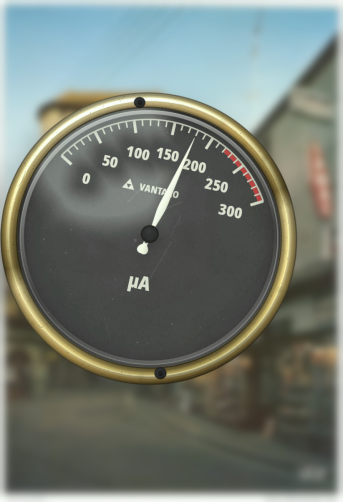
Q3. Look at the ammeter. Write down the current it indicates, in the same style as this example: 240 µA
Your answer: 180 µA
